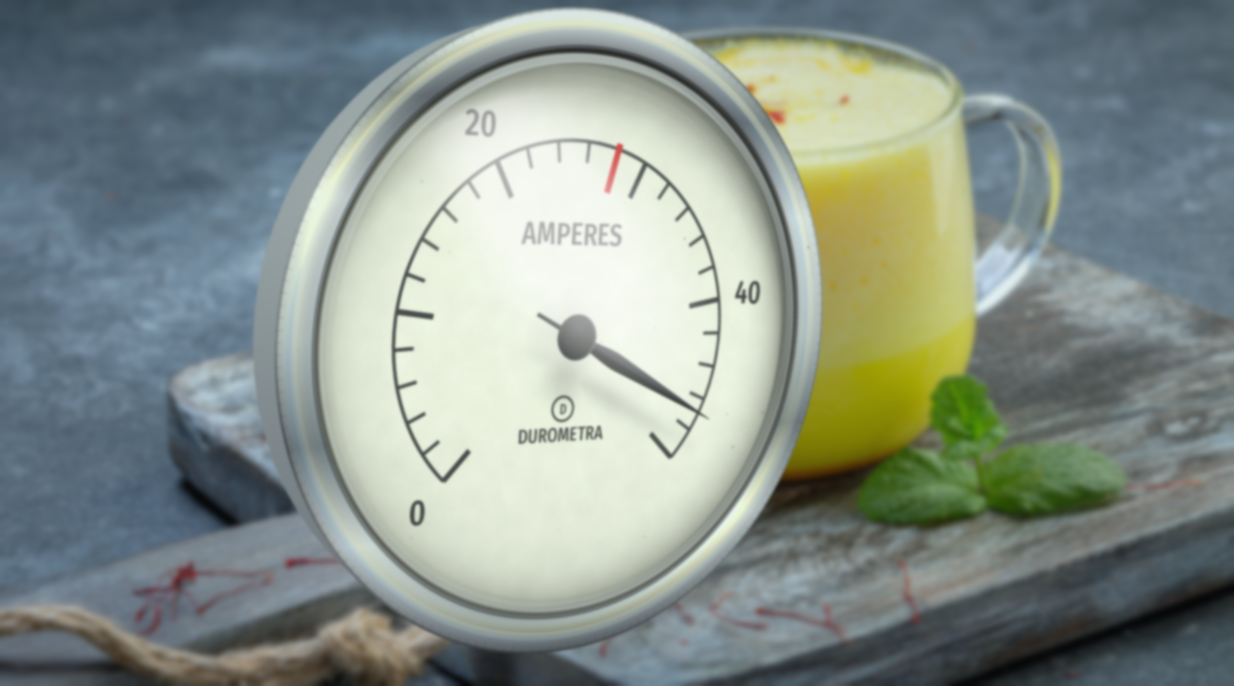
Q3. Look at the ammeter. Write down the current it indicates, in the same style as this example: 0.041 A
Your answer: 47 A
